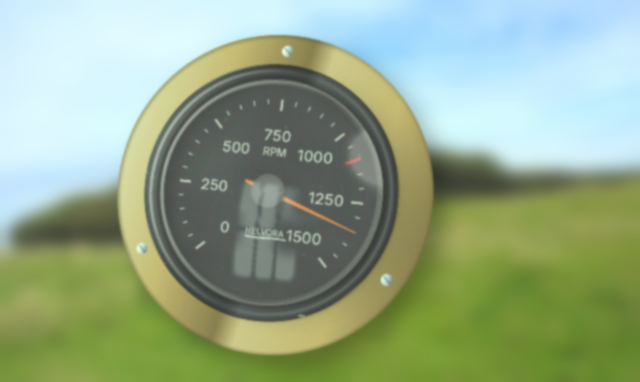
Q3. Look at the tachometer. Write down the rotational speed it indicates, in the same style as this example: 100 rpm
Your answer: 1350 rpm
